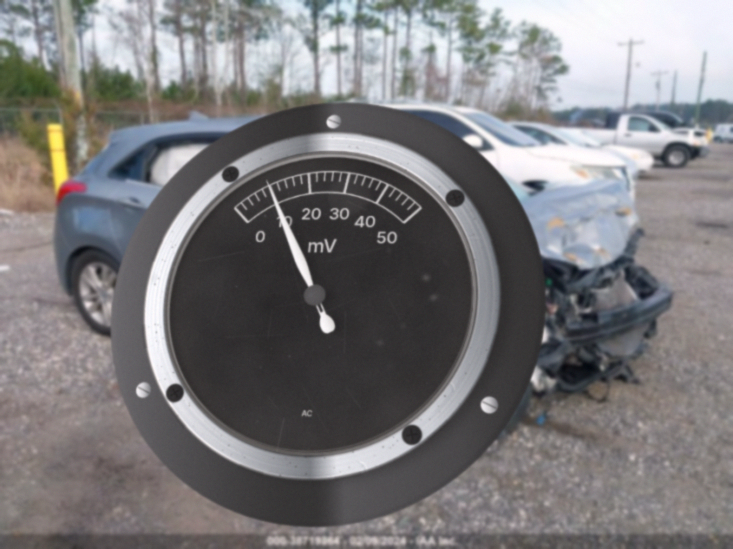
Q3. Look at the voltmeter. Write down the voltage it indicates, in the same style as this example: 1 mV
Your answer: 10 mV
